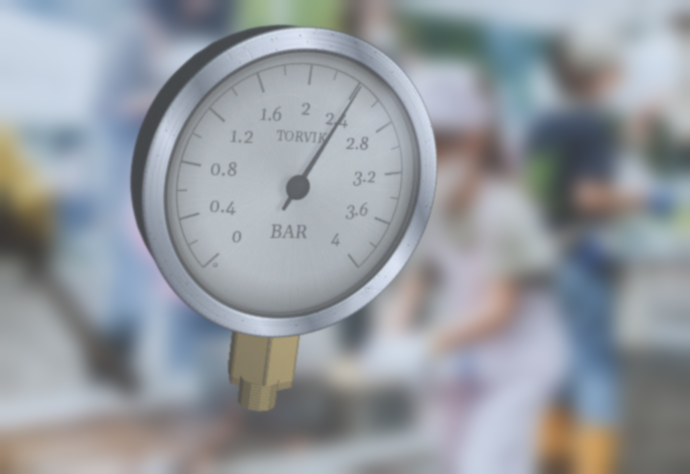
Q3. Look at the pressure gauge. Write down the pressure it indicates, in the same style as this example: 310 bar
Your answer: 2.4 bar
